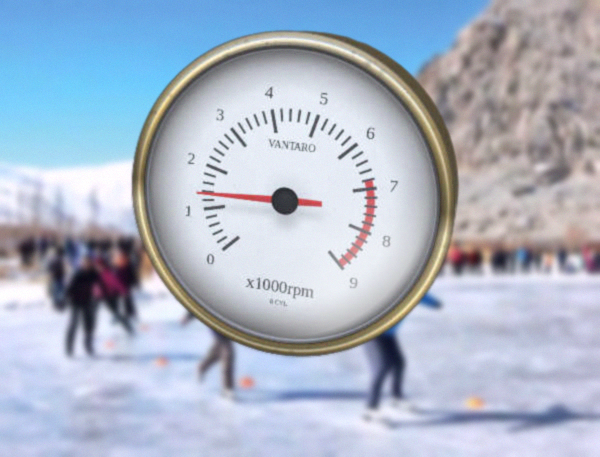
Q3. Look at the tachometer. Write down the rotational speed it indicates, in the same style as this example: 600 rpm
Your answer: 1400 rpm
